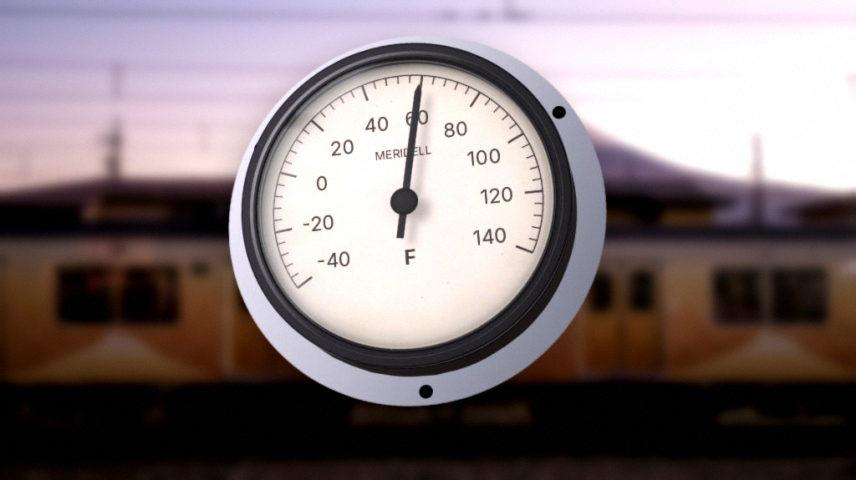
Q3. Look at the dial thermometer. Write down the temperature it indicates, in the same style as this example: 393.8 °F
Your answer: 60 °F
